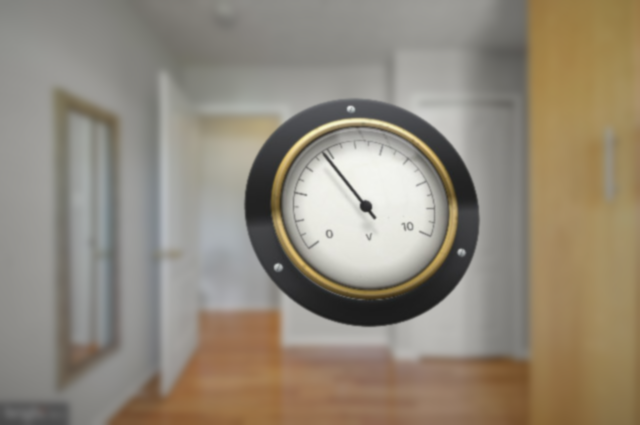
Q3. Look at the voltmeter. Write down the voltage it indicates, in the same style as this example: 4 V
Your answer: 3.75 V
